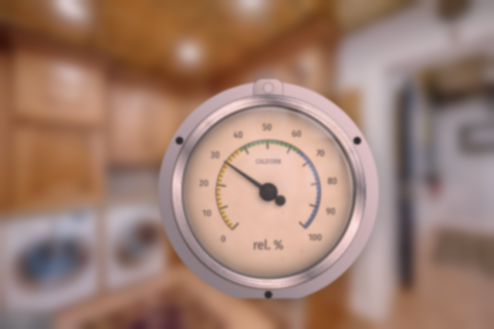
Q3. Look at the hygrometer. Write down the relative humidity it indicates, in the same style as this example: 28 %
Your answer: 30 %
